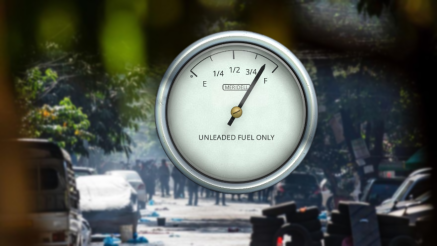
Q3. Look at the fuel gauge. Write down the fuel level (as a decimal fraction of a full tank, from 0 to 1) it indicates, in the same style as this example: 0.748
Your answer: 0.875
